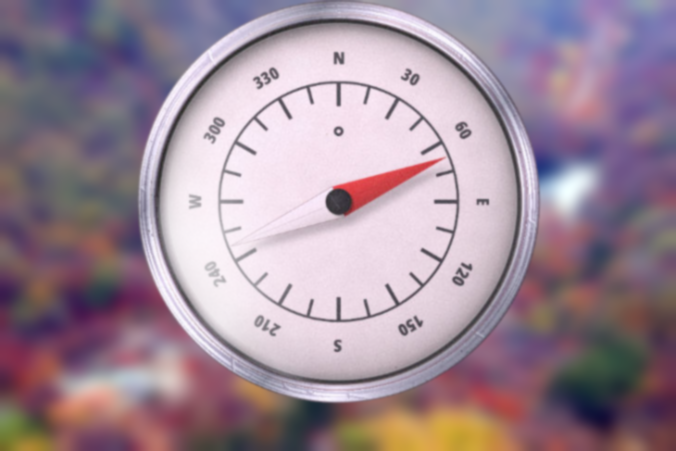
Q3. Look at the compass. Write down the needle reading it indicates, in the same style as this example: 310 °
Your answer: 67.5 °
